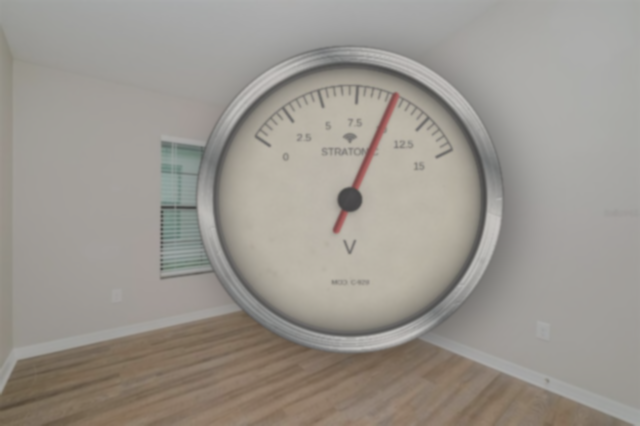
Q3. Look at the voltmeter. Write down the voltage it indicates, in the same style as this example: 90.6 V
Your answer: 10 V
